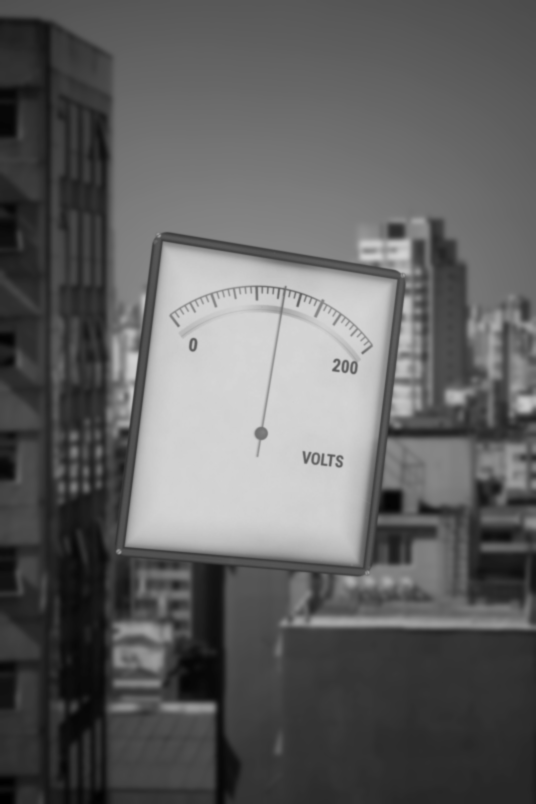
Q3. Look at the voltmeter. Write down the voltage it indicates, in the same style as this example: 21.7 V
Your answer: 105 V
